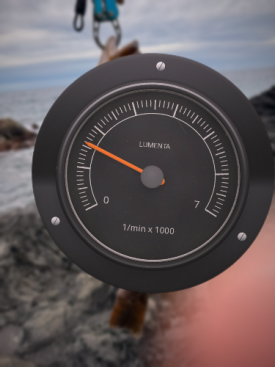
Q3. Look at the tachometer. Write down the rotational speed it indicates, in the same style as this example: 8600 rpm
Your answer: 1600 rpm
